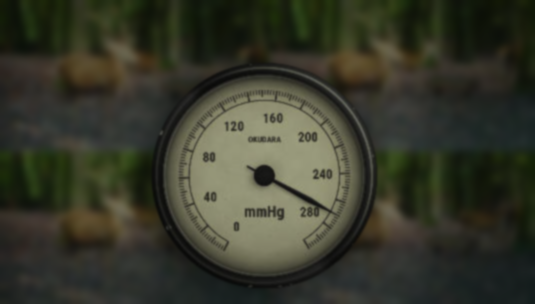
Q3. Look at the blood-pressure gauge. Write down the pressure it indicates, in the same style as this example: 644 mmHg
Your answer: 270 mmHg
